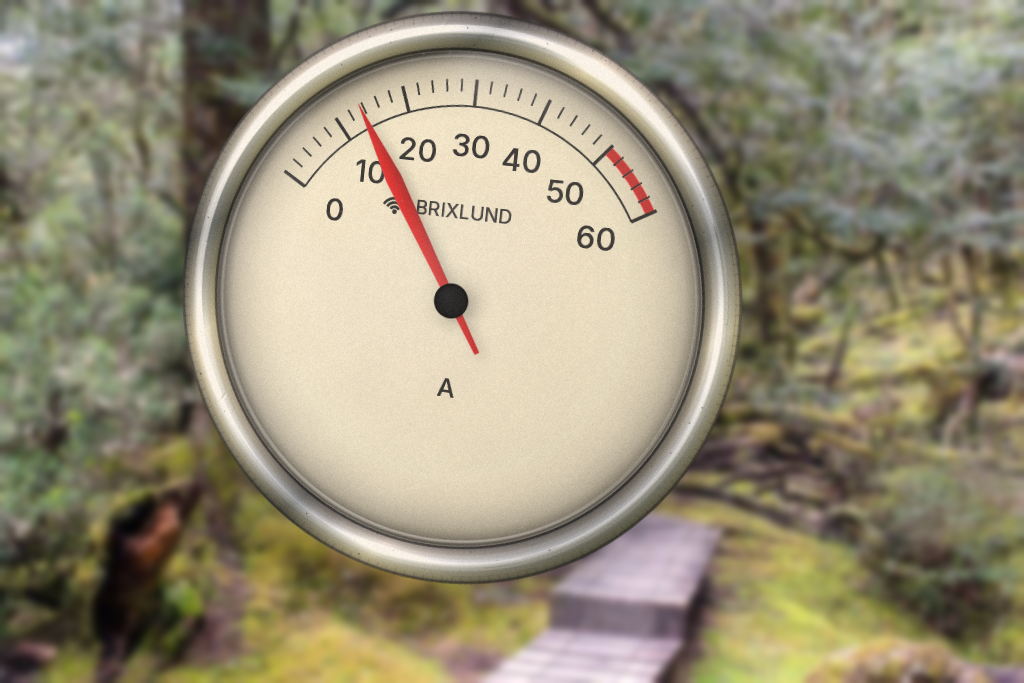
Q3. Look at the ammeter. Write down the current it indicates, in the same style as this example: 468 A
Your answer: 14 A
